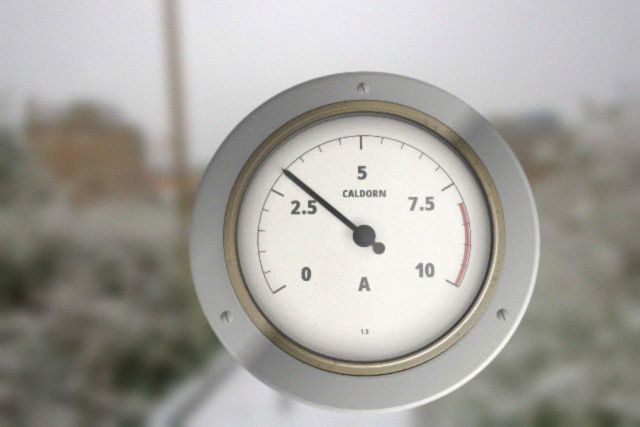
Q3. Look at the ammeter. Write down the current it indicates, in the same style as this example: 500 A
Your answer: 3 A
